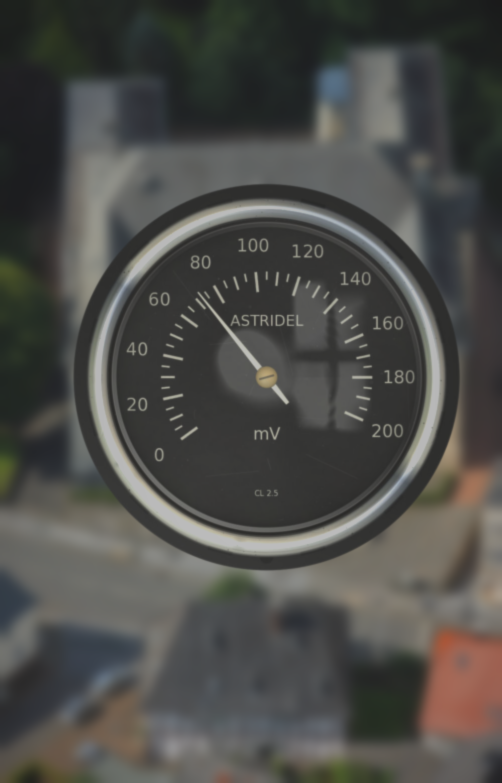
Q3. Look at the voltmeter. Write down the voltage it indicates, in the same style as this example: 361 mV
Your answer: 72.5 mV
